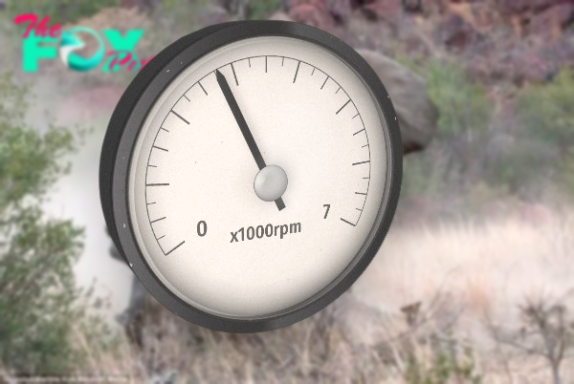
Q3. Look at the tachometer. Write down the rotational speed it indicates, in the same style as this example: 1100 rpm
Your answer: 2750 rpm
